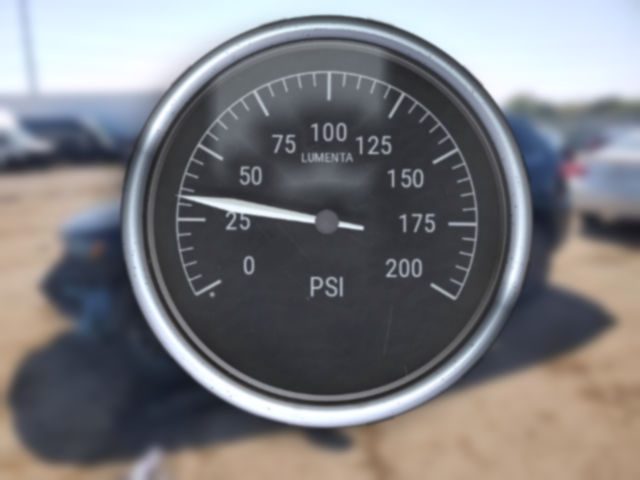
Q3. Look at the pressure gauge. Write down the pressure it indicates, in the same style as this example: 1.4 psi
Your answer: 32.5 psi
